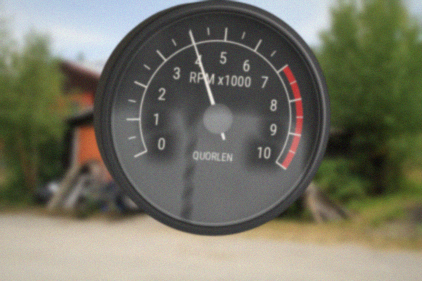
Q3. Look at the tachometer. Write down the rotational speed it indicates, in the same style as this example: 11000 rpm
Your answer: 4000 rpm
